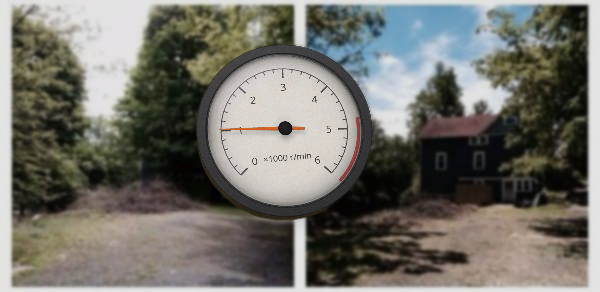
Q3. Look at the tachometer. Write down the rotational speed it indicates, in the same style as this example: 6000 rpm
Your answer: 1000 rpm
